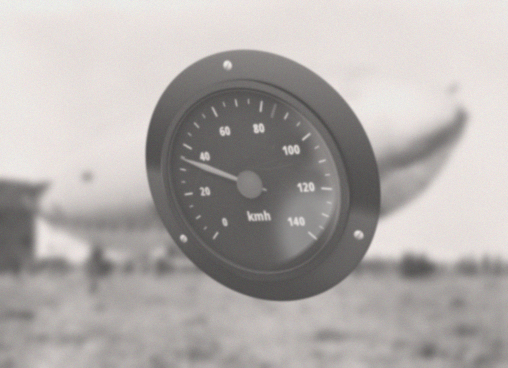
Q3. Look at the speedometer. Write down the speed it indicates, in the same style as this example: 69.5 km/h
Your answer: 35 km/h
